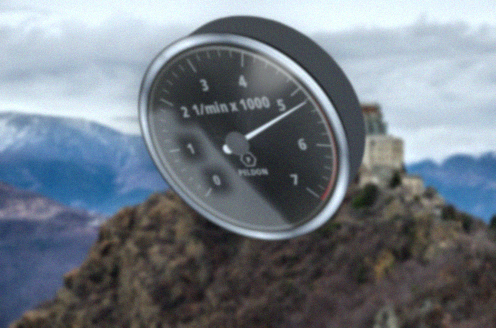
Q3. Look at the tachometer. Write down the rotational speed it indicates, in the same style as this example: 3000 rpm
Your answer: 5200 rpm
